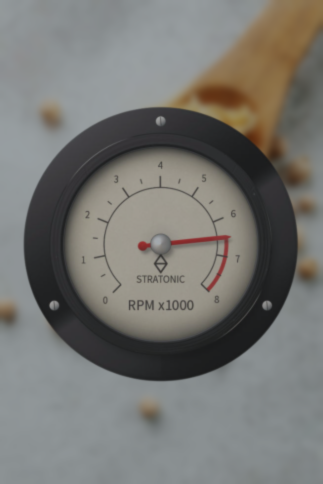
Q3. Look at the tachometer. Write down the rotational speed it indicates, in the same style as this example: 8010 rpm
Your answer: 6500 rpm
